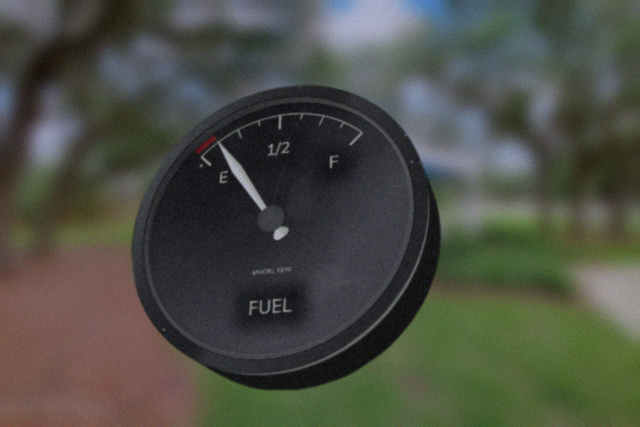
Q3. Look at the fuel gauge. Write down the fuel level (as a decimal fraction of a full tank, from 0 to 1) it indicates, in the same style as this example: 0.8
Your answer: 0.125
